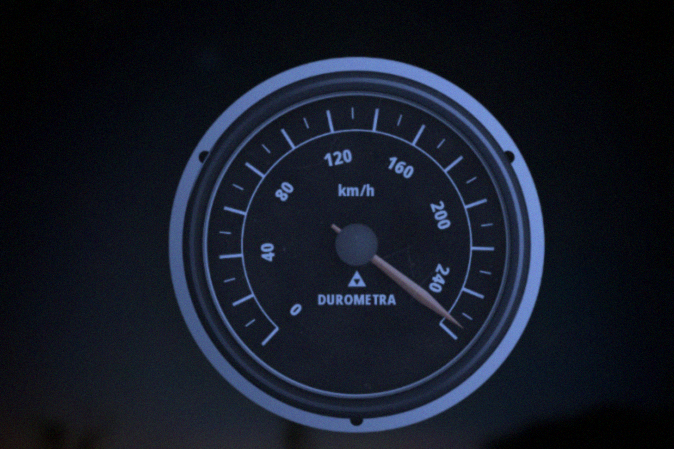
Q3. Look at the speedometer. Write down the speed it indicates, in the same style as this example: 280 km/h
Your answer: 255 km/h
